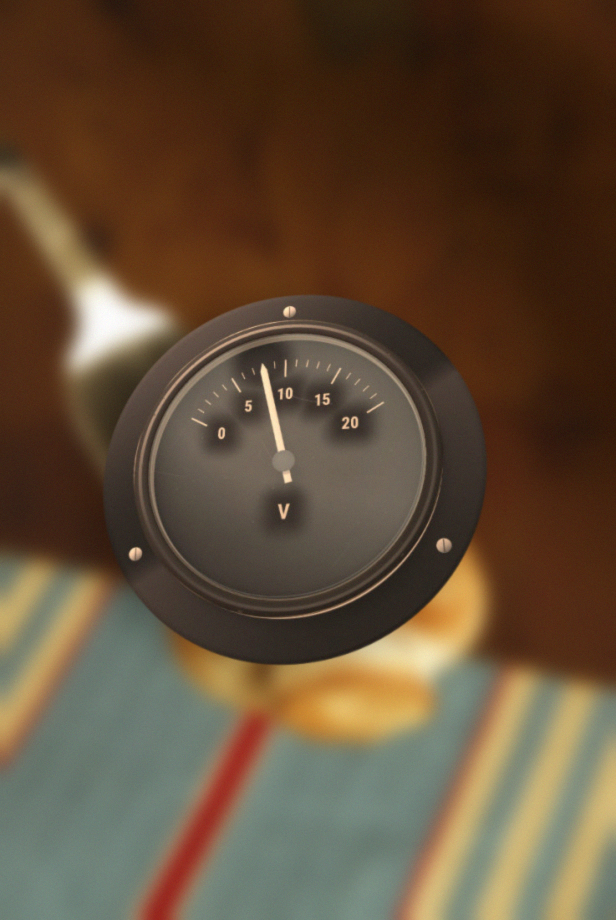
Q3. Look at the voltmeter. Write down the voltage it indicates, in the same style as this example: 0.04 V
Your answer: 8 V
